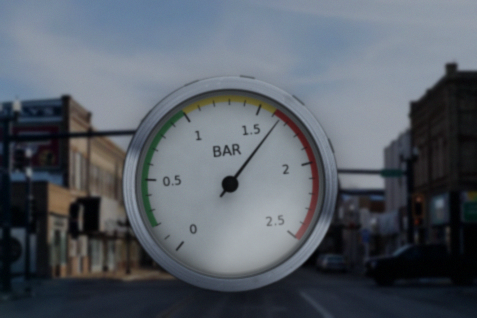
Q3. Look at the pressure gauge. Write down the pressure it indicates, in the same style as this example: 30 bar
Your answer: 1.65 bar
